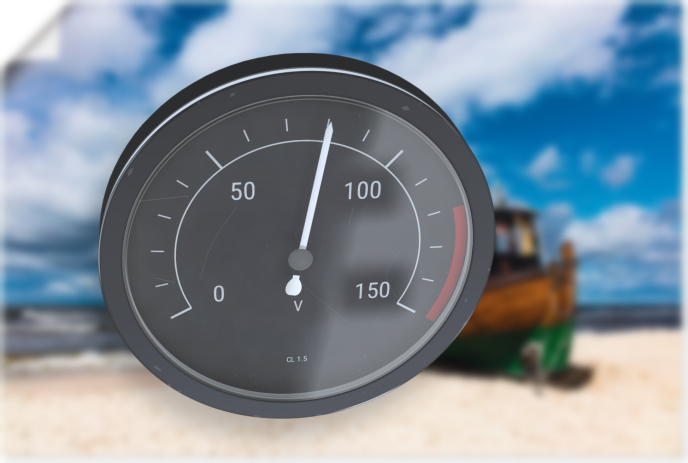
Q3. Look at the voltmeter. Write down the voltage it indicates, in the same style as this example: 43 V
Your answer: 80 V
